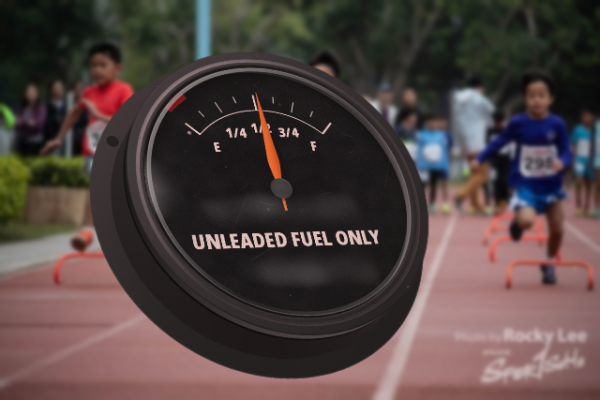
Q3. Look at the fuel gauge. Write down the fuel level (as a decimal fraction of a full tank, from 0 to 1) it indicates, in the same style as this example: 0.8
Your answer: 0.5
